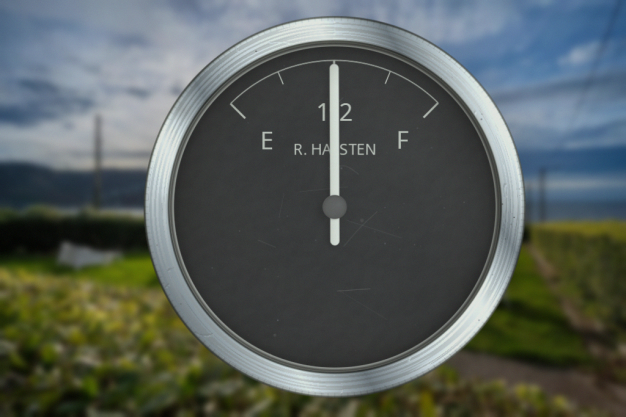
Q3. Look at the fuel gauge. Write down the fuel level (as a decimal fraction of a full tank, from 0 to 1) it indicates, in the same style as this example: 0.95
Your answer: 0.5
